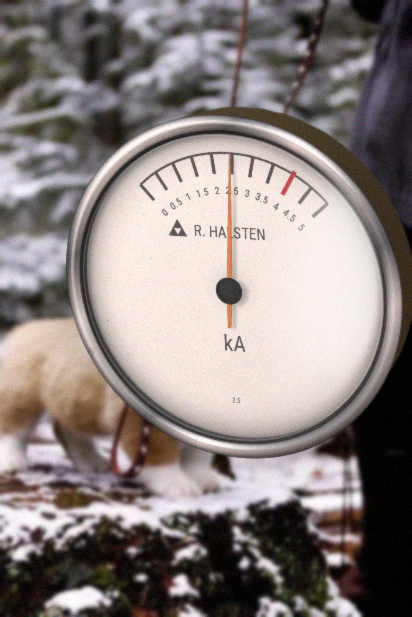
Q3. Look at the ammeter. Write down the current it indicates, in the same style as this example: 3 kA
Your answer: 2.5 kA
